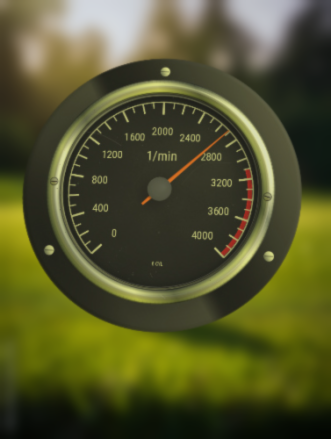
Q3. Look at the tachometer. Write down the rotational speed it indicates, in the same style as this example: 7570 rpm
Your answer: 2700 rpm
